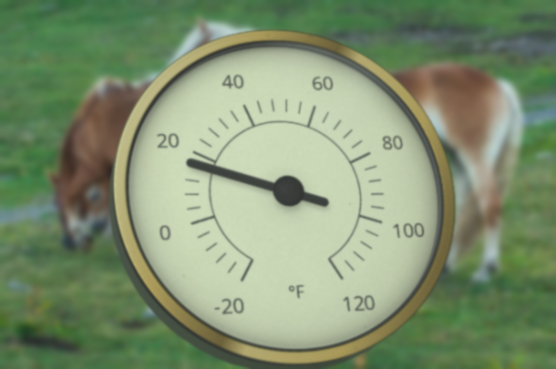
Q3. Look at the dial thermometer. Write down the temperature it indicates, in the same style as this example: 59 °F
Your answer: 16 °F
